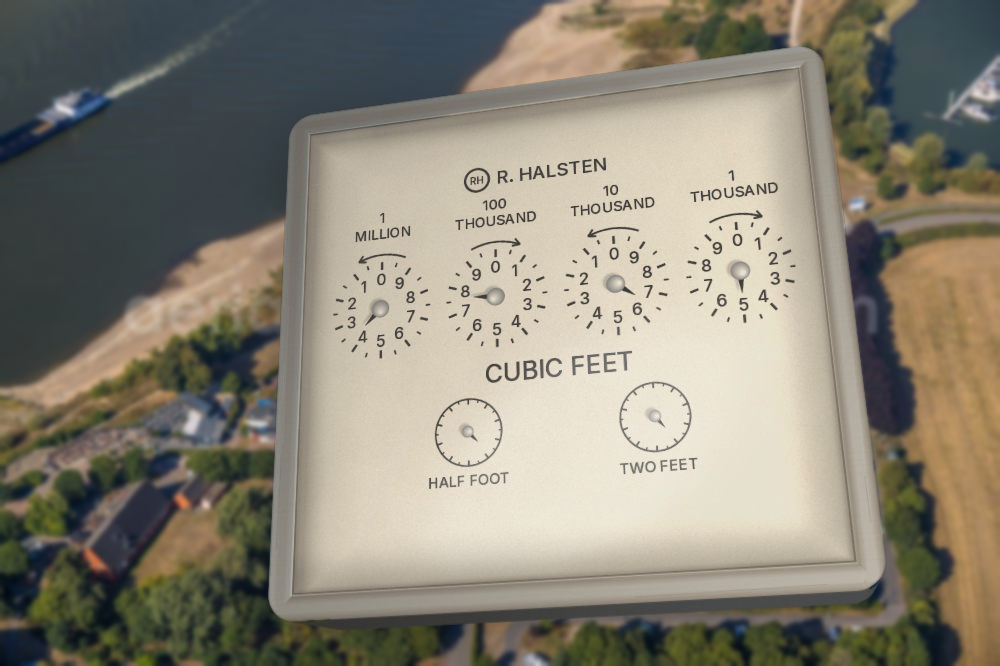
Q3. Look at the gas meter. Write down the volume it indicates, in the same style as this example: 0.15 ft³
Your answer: 376500 ft³
